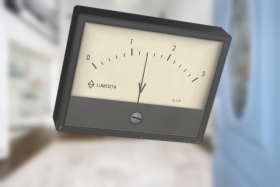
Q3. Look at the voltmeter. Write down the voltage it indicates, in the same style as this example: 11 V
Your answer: 1.4 V
